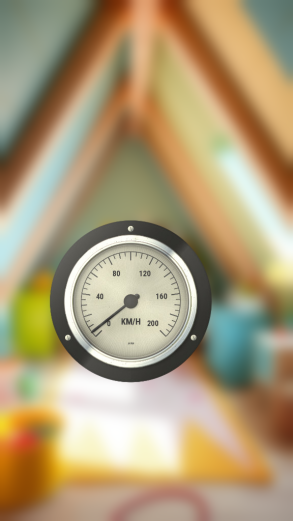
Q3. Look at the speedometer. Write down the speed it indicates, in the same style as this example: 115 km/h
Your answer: 5 km/h
